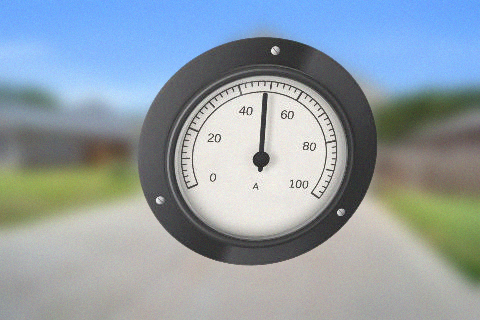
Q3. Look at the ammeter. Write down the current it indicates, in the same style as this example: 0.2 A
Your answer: 48 A
